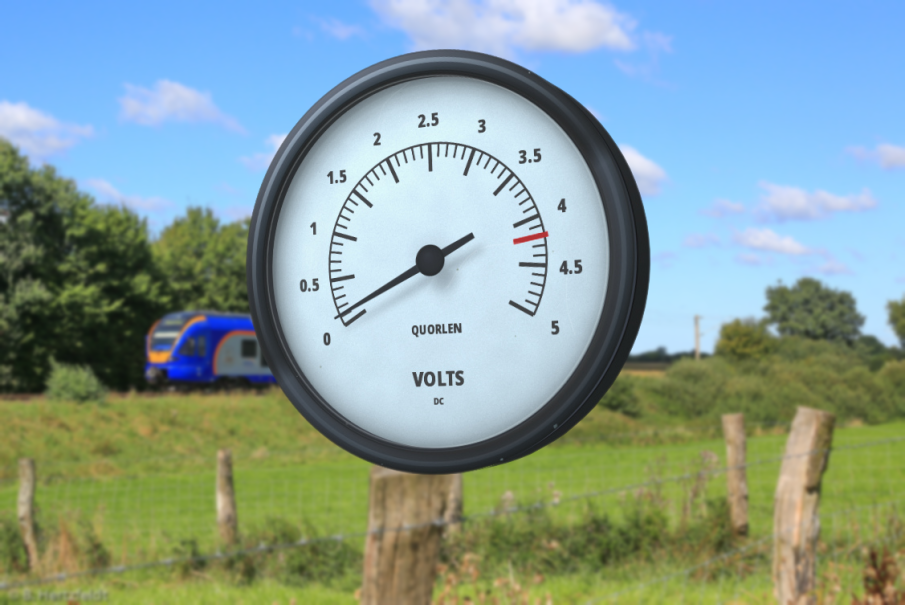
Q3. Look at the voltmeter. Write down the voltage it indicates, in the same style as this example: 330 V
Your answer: 0.1 V
